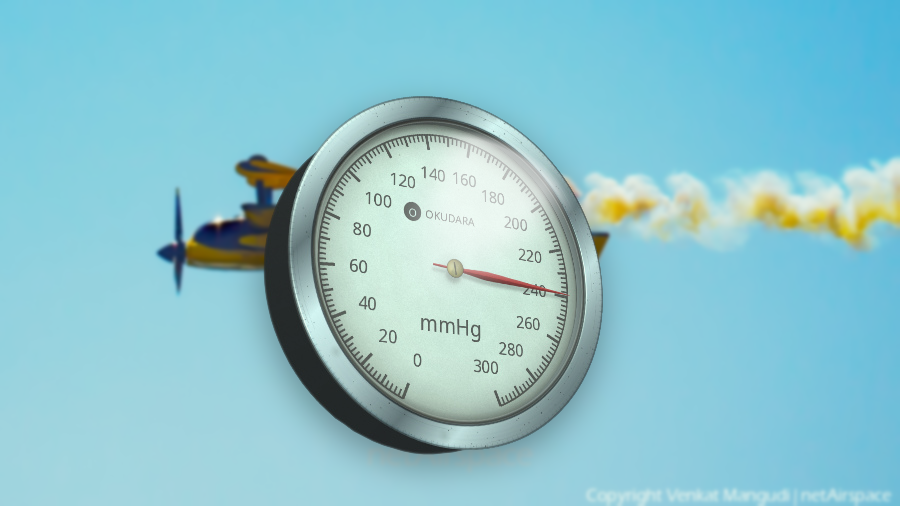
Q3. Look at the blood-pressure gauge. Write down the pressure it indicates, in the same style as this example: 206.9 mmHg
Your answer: 240 mmHg
